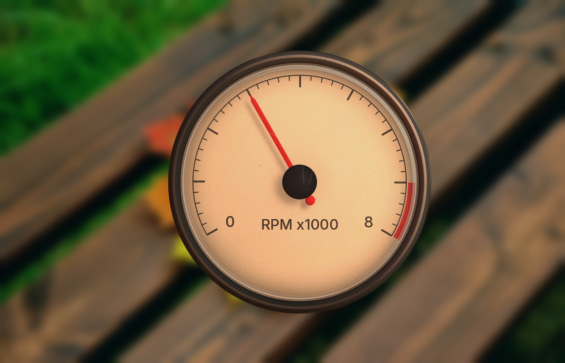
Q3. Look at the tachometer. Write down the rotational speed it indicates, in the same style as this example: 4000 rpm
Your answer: 3000 rpm
